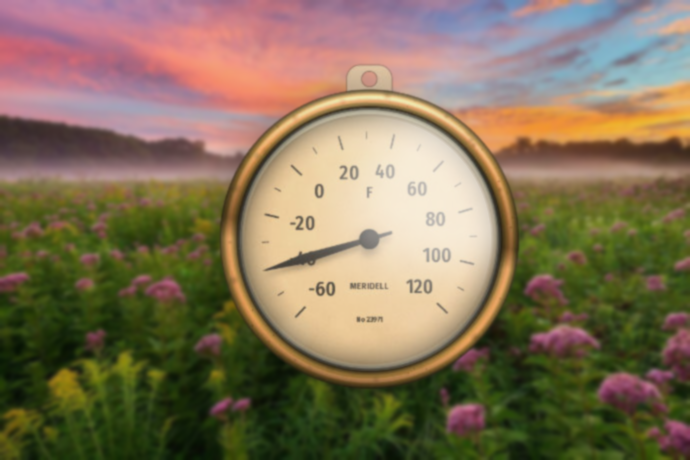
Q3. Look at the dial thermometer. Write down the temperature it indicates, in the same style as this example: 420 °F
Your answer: -40 °F
